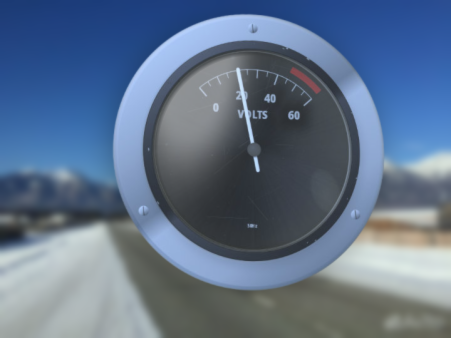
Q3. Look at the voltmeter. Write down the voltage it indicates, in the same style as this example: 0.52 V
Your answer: 20 V
